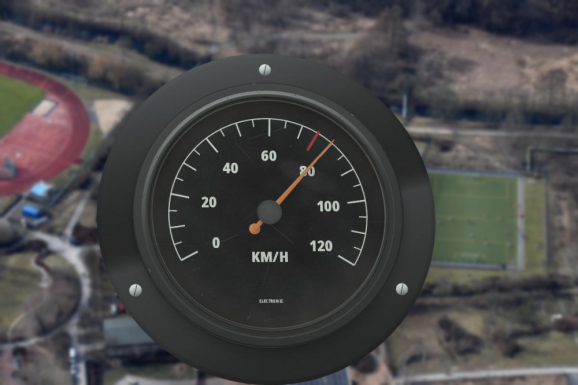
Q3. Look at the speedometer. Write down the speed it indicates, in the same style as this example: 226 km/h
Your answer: 80 km/h
